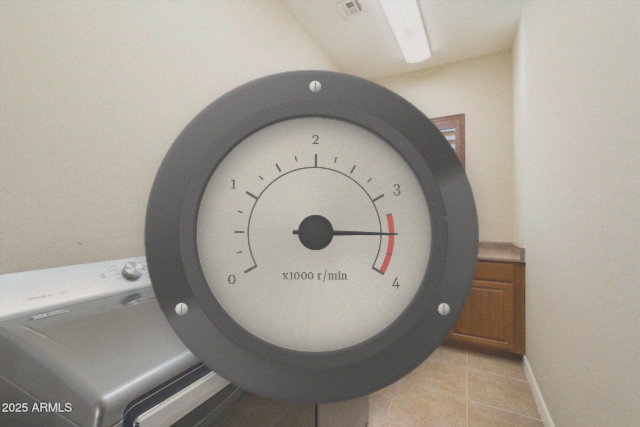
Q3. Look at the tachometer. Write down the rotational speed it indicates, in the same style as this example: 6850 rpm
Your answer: 3500 rpm
